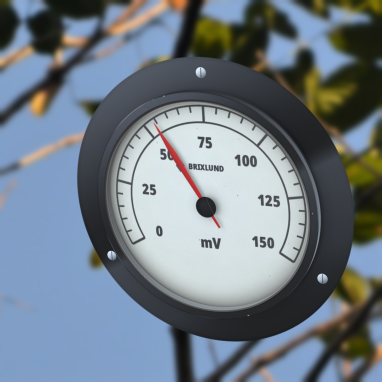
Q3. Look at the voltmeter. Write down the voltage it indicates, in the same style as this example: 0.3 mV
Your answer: 55 mV
